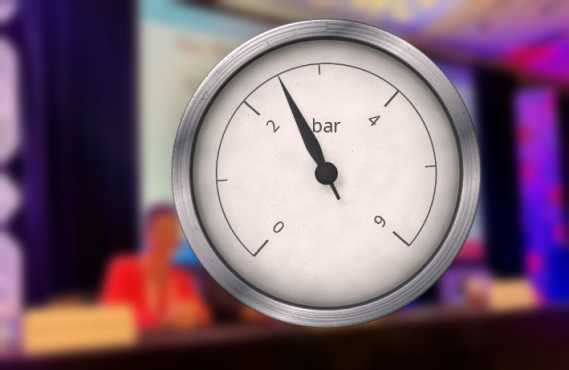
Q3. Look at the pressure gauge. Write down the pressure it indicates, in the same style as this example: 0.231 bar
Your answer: 2.5 bar
